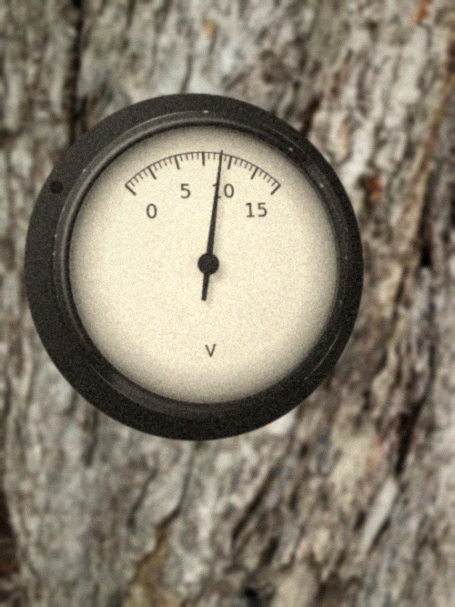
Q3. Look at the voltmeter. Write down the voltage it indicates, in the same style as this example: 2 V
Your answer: 9 V
